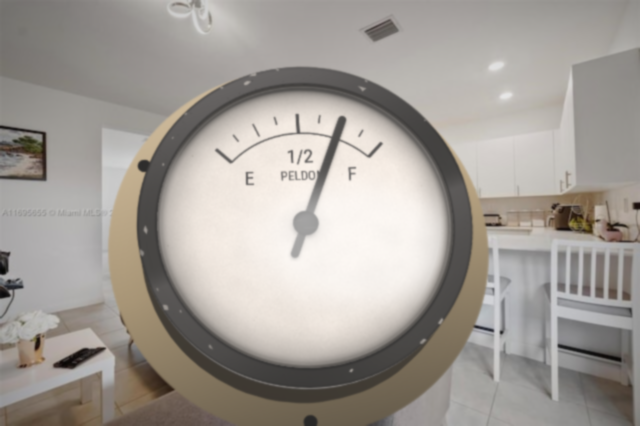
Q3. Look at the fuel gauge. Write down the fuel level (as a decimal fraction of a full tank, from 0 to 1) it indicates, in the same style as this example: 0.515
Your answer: 0.75
